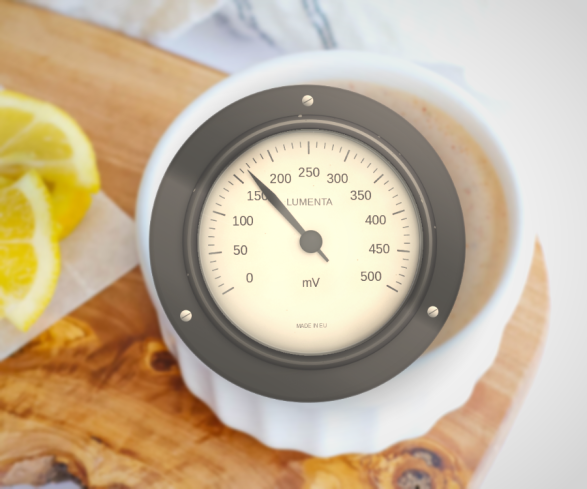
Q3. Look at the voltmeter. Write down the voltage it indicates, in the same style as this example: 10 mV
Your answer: 165 mV
